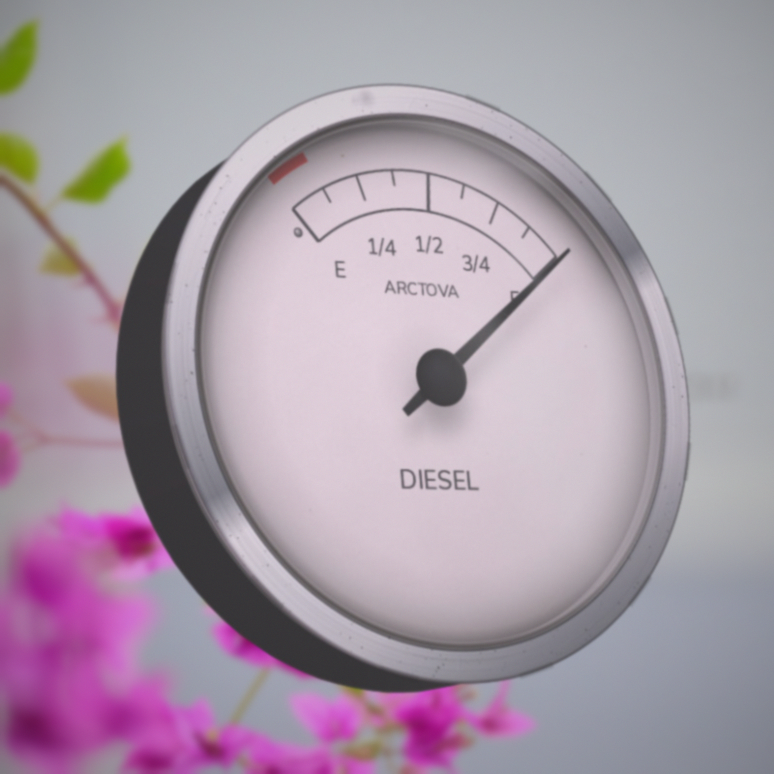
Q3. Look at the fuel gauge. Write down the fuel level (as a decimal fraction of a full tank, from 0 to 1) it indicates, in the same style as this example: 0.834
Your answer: 1
